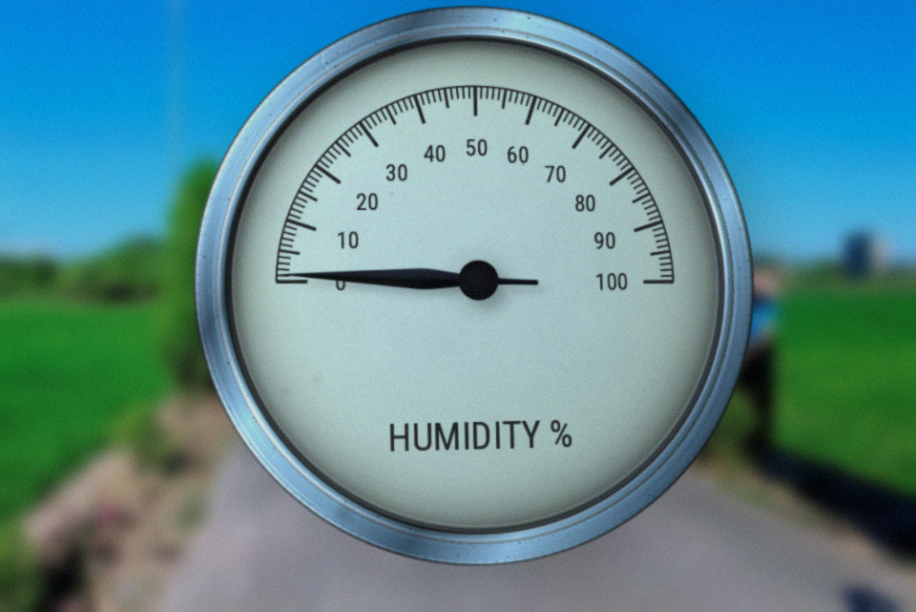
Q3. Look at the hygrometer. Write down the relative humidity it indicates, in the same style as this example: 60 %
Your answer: 1 %
